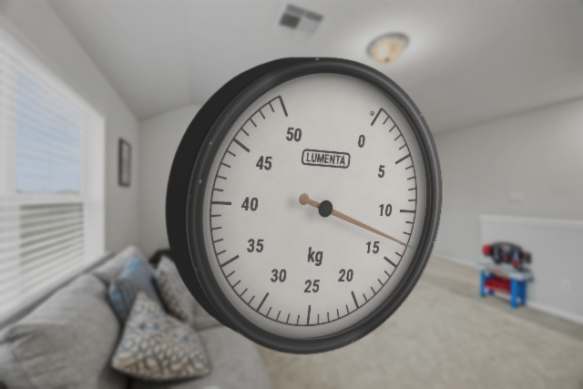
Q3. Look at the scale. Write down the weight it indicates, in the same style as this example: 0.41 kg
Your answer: 13 kg
